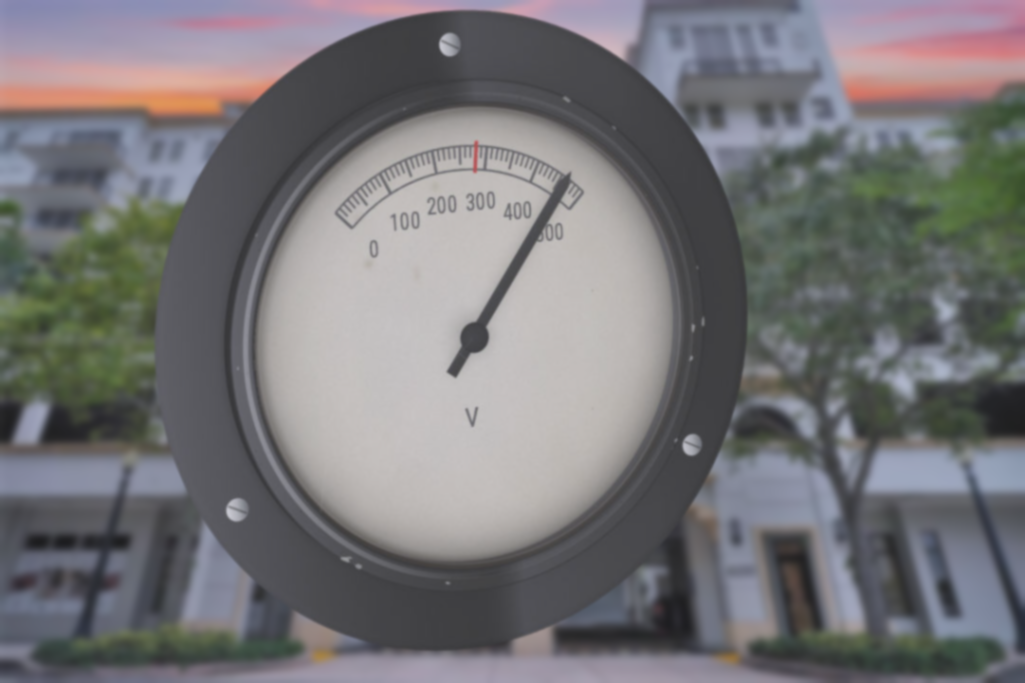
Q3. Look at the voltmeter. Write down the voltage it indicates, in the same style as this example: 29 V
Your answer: 450 V
